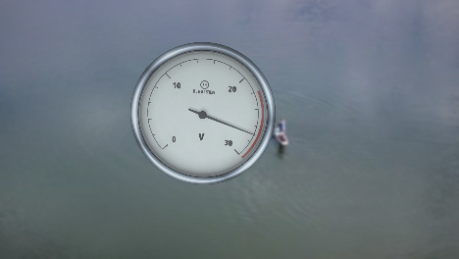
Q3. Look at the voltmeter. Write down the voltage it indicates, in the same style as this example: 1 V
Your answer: 27 V
